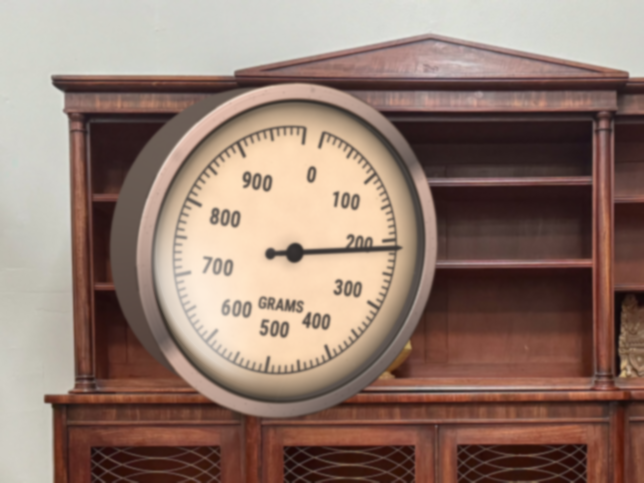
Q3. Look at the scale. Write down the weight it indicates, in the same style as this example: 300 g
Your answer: 210 g
